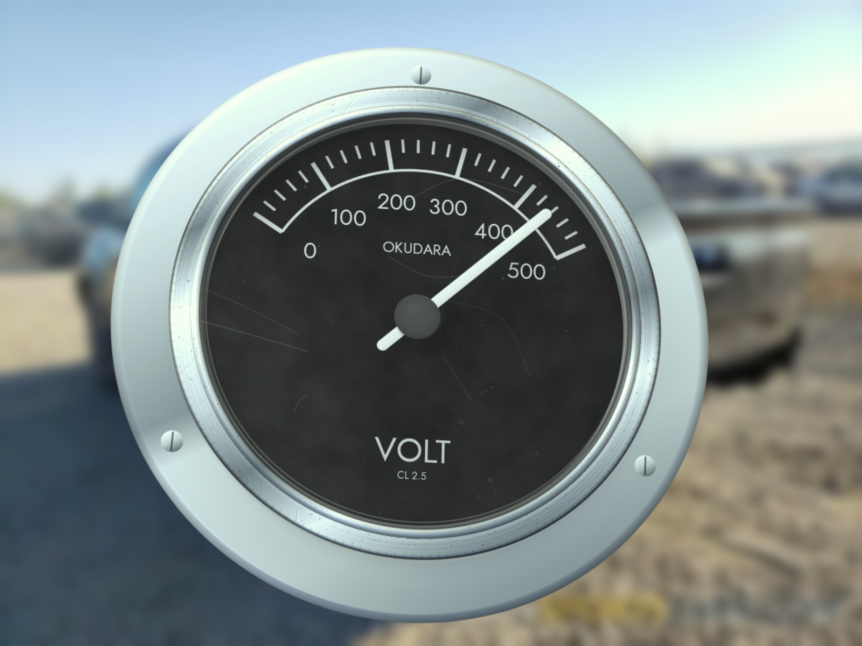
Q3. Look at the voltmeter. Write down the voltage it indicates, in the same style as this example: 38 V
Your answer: 440 V
